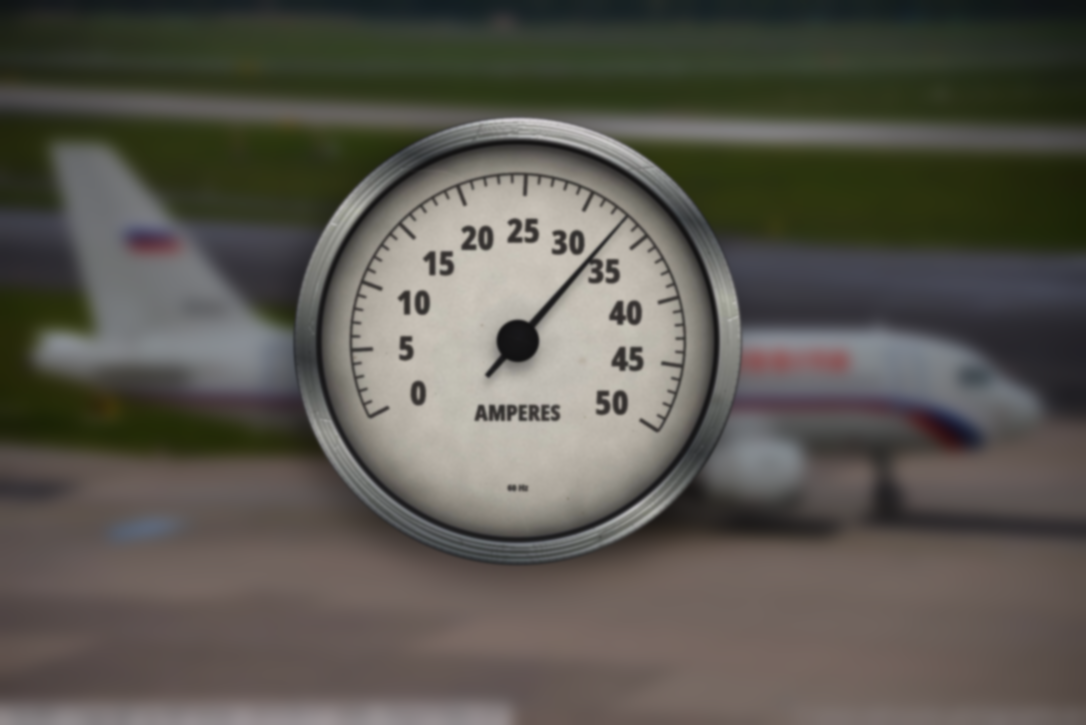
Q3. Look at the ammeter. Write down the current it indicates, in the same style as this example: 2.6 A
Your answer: 33 A
